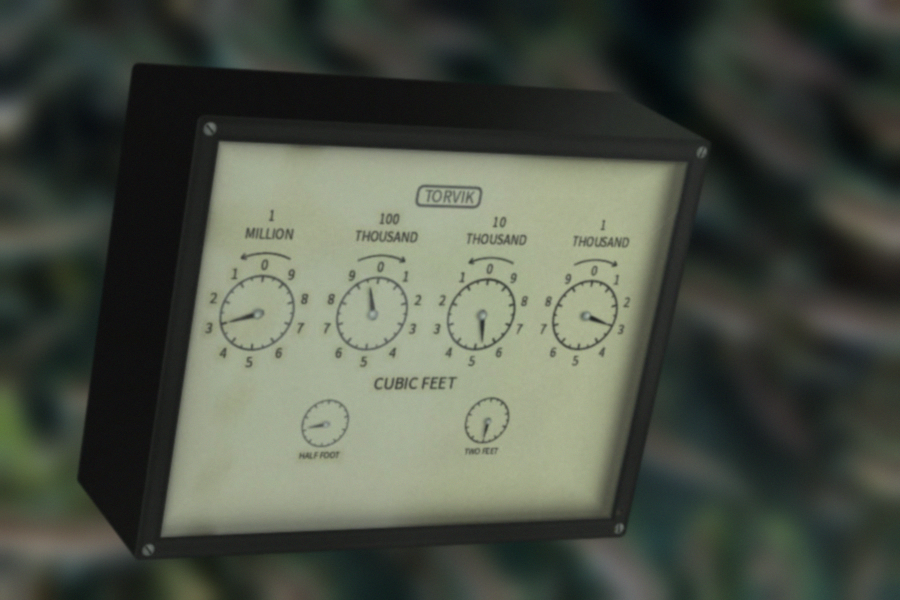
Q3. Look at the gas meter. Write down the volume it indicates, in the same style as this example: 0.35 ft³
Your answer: 295300 ft³
